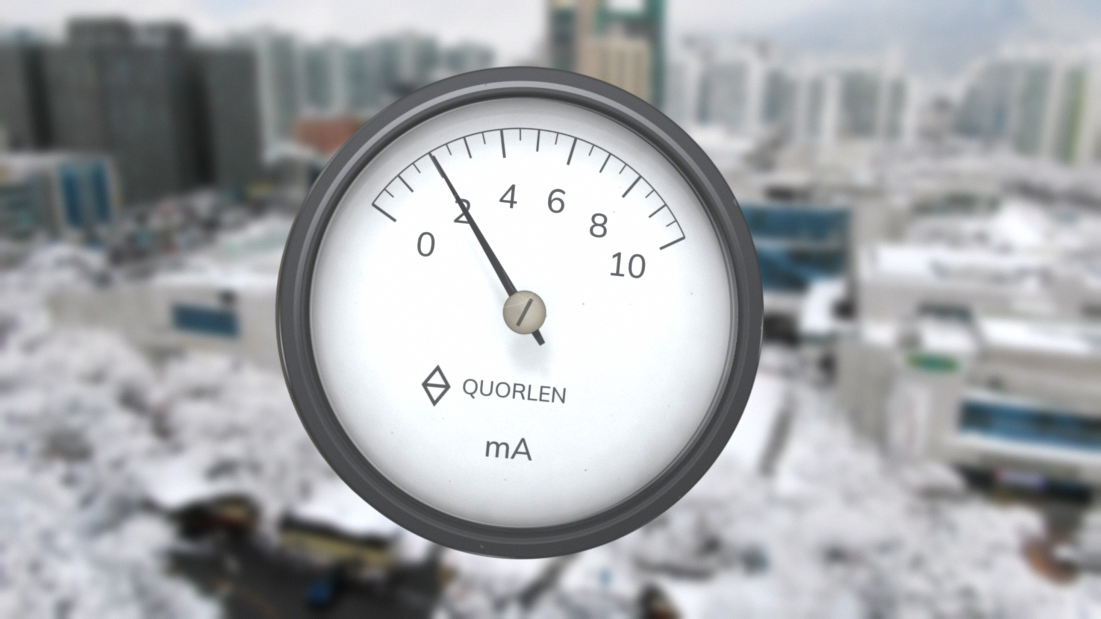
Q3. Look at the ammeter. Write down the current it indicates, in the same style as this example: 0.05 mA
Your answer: 2 mA
